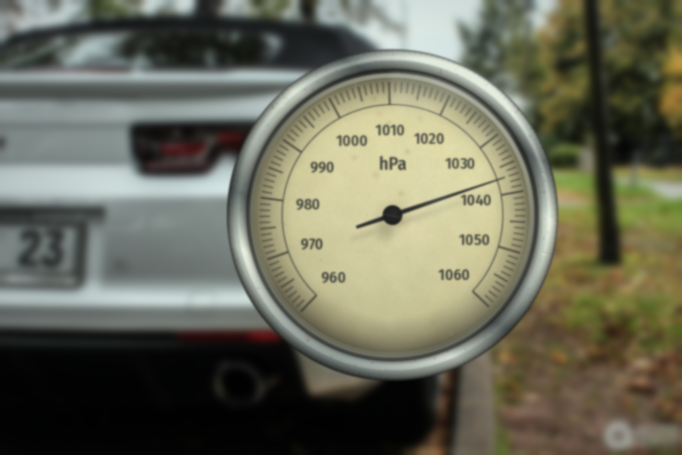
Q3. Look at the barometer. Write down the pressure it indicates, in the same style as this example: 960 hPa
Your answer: 1037 hPa
